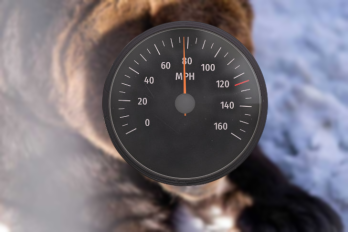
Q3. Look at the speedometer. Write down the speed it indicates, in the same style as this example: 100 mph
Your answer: 77.5 mph
